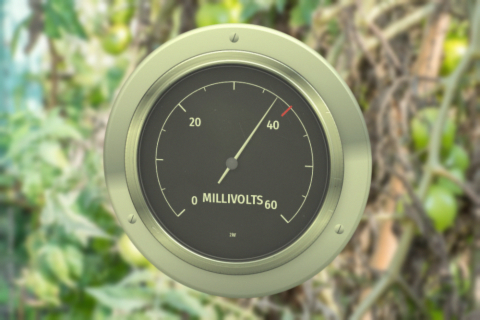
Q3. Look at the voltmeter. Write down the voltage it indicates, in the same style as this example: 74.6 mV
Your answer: 37.5 mV
